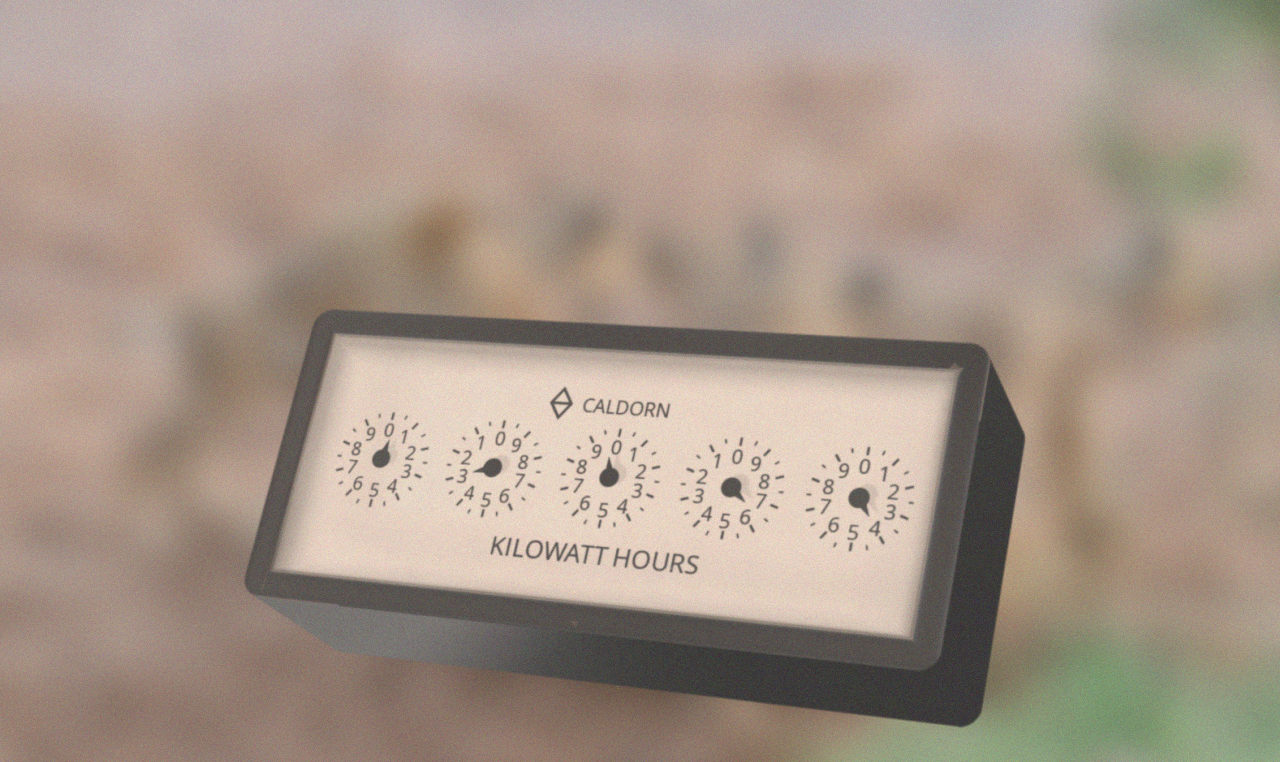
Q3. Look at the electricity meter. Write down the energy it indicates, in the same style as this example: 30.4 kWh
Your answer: 2964 kWh
